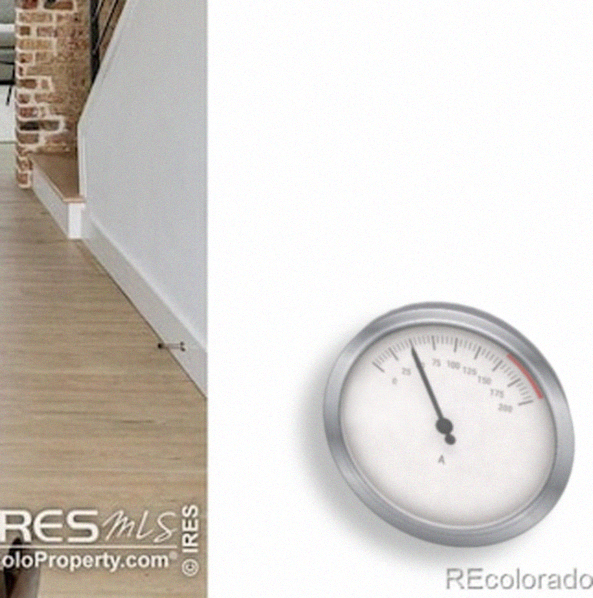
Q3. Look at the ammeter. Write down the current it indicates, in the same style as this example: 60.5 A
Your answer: 50 A
